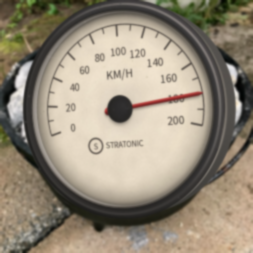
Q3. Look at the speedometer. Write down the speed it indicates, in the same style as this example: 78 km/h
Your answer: 180 km/h
